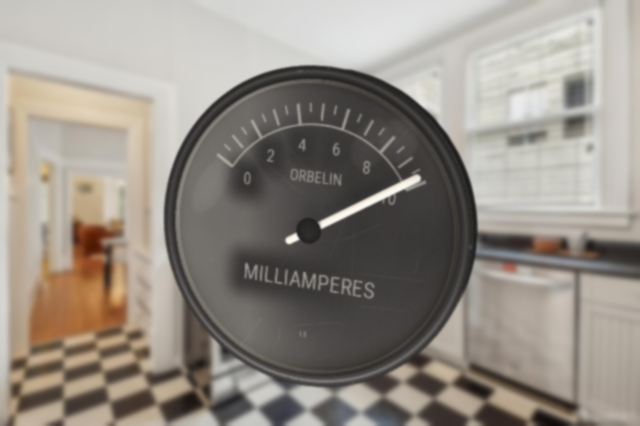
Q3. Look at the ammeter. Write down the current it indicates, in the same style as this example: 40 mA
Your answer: 9.75 mA
